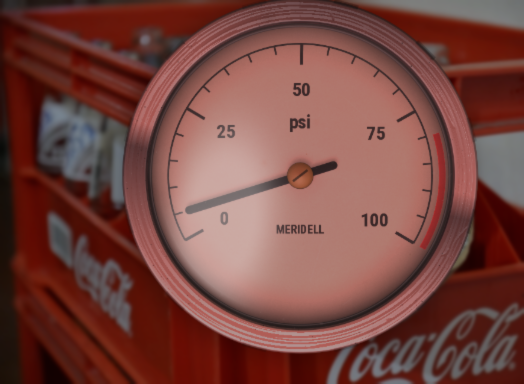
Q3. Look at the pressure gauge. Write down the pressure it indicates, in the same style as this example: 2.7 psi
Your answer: 5 psi
